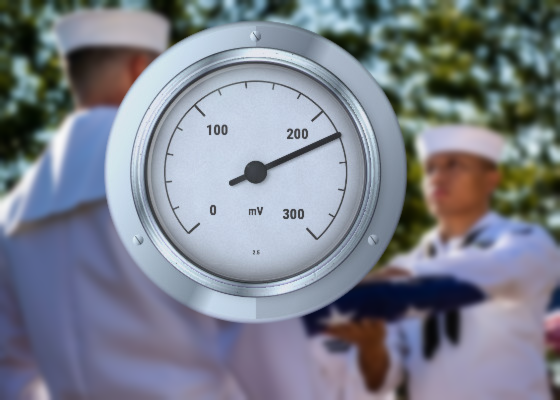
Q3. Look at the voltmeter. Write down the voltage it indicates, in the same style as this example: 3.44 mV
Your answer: 220 mV
